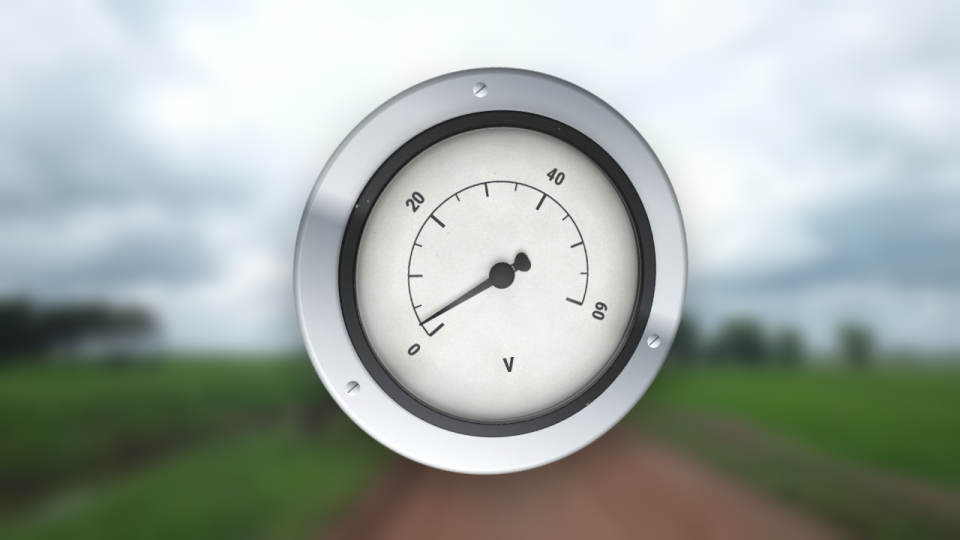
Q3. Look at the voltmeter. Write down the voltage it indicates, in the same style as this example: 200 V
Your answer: 2.5 V
